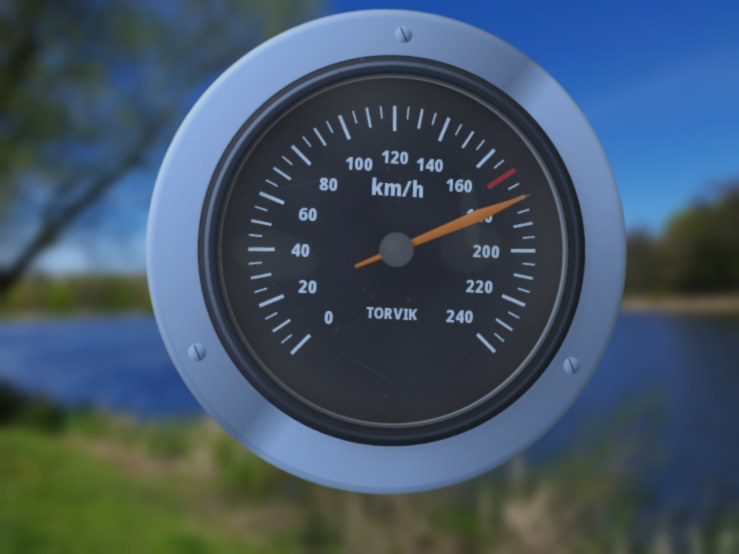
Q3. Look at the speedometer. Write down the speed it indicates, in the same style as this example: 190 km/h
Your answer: 180 km/h
